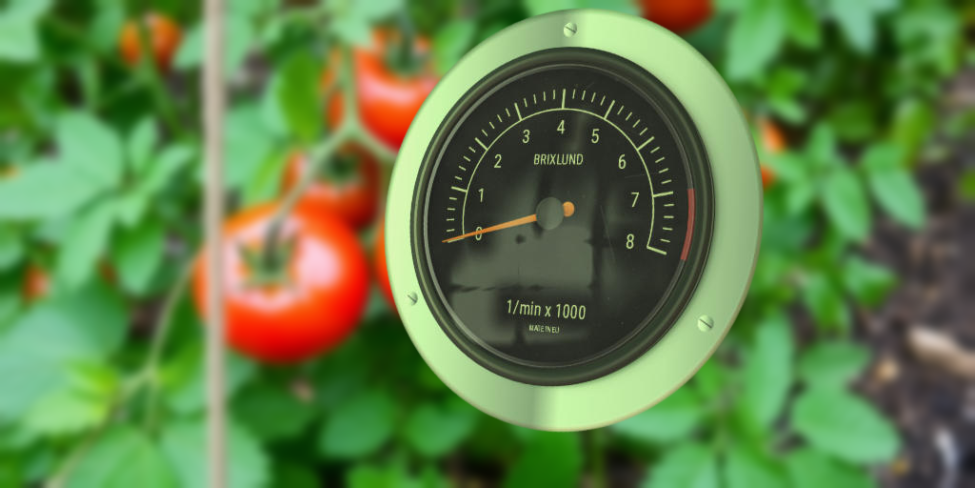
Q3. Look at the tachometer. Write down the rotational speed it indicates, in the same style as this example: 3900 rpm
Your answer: 0 rpm
